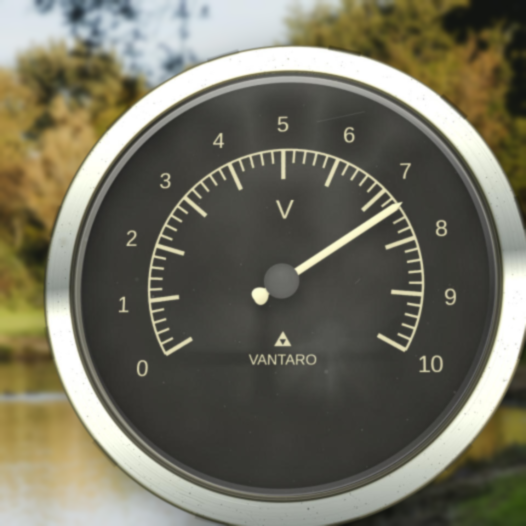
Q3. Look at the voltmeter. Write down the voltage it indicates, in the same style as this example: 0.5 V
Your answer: 7.4 V
